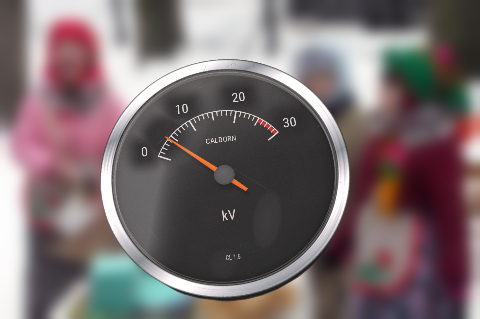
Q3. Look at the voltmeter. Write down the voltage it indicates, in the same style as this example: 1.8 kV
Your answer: 4 kV
